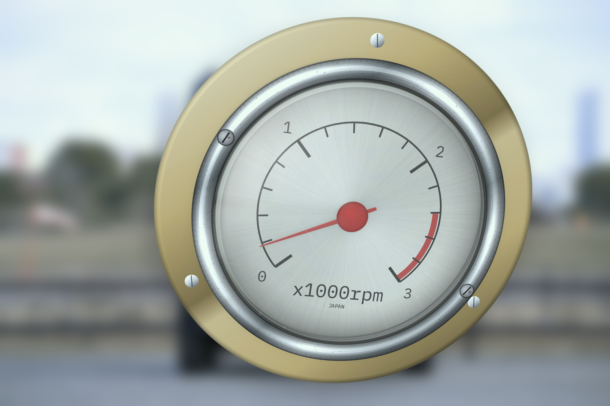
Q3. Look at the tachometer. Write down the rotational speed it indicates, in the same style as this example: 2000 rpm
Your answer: 200 rpm
